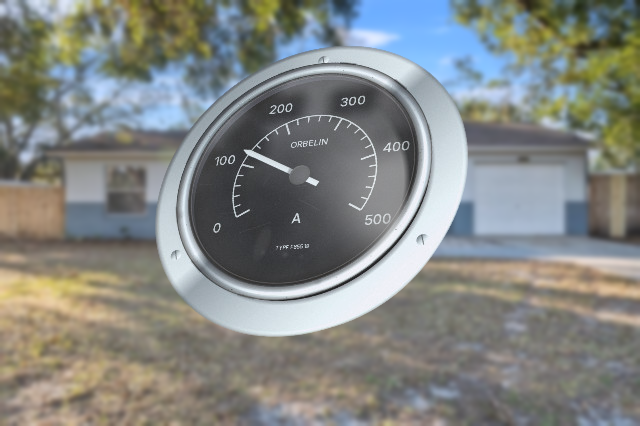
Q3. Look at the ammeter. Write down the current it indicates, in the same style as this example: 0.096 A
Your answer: 120 A
